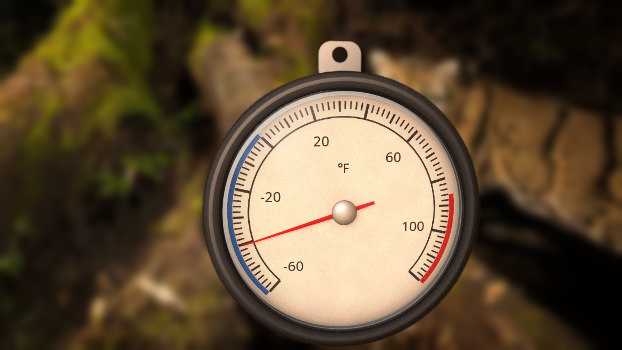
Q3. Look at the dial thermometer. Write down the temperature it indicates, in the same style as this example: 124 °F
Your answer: -40 °F
